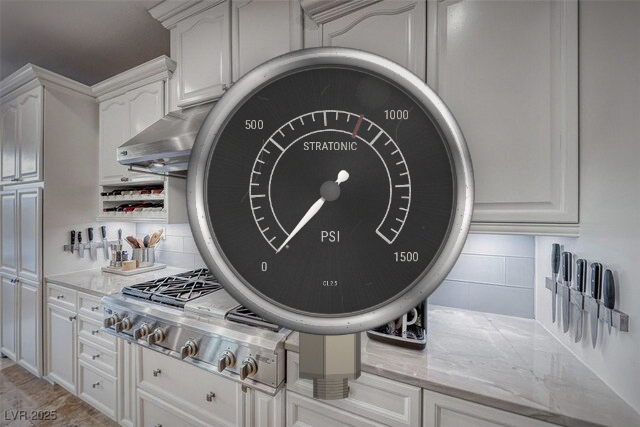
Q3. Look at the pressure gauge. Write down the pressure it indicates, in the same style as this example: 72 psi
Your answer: 0 psi
